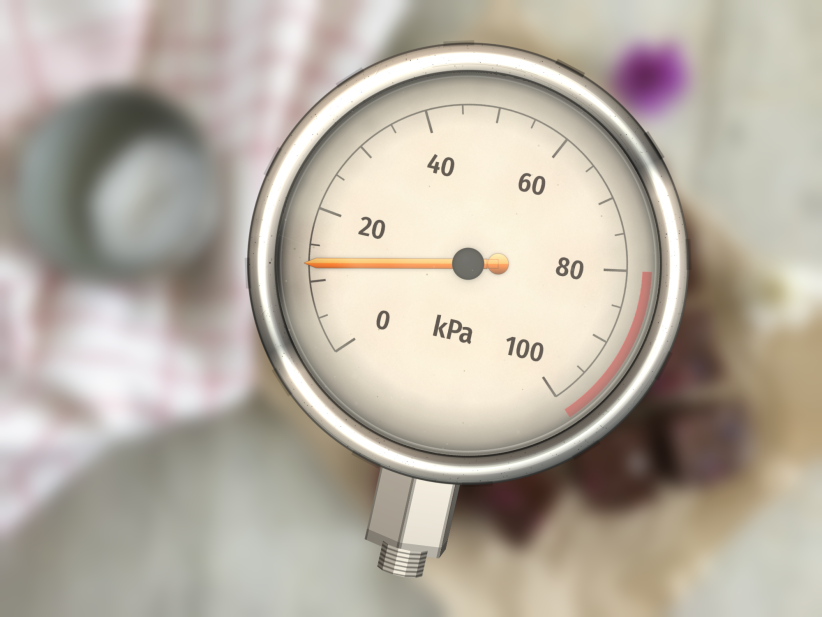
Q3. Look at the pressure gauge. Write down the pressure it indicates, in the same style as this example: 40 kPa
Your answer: 12.5 kPa
